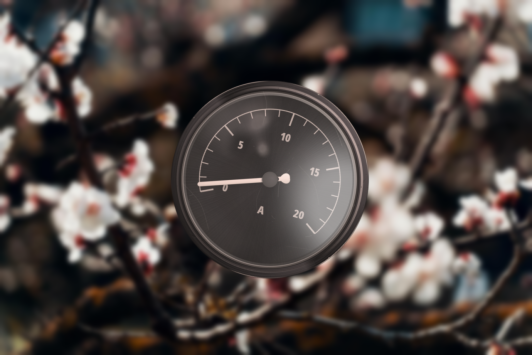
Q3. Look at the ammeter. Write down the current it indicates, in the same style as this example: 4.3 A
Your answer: 0.5 A
